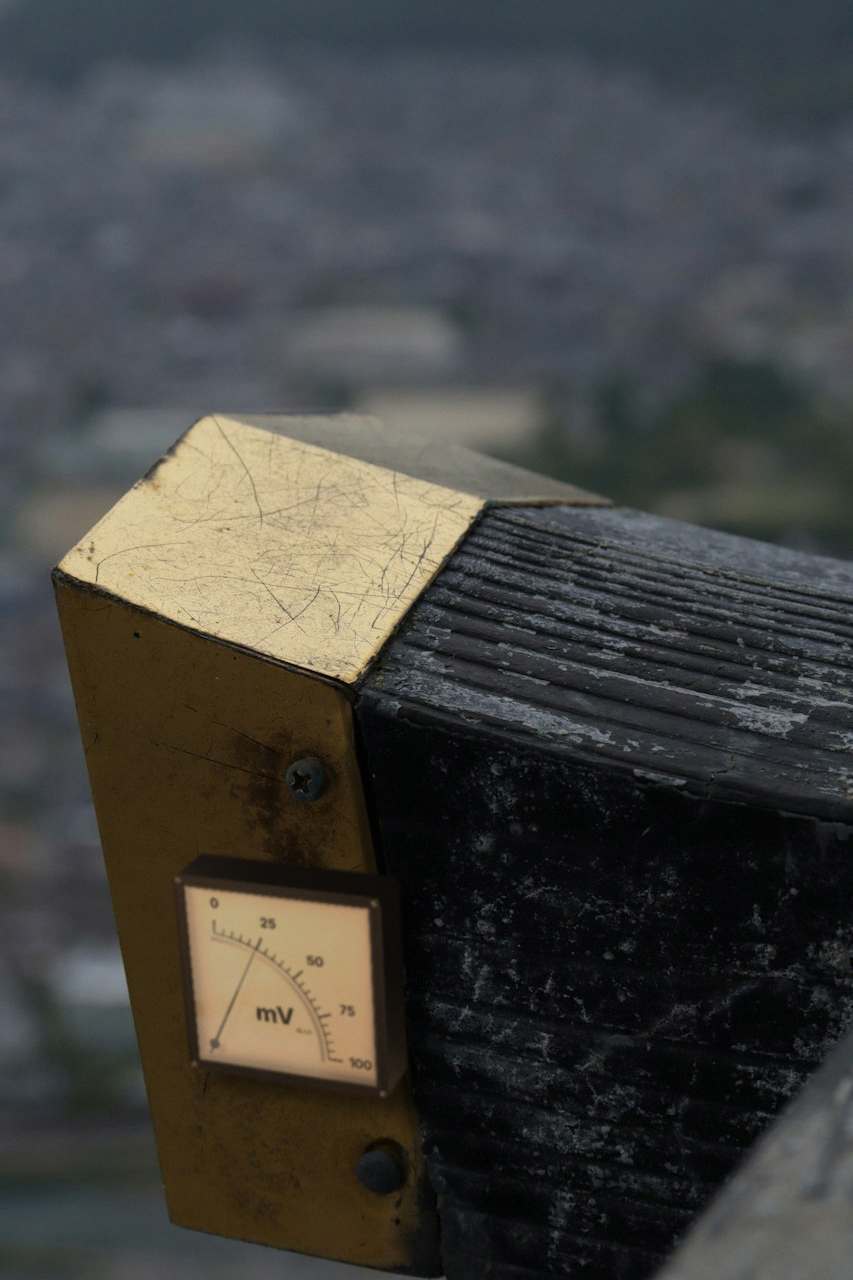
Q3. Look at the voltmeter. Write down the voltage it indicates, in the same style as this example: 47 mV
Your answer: 25 mV
